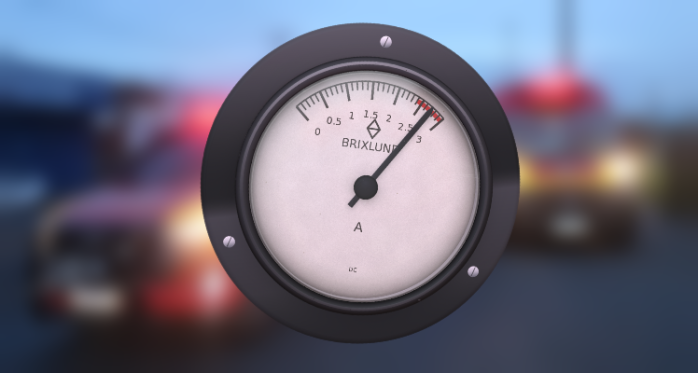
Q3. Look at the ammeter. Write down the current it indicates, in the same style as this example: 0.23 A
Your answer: 2.7 A
